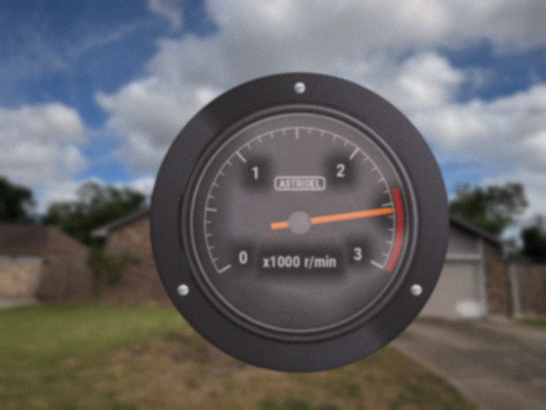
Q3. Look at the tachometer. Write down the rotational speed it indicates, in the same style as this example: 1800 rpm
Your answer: 2550 rpm
